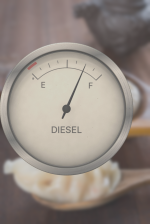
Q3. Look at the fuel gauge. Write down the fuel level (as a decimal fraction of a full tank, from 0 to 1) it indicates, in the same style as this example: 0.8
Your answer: 0.75
